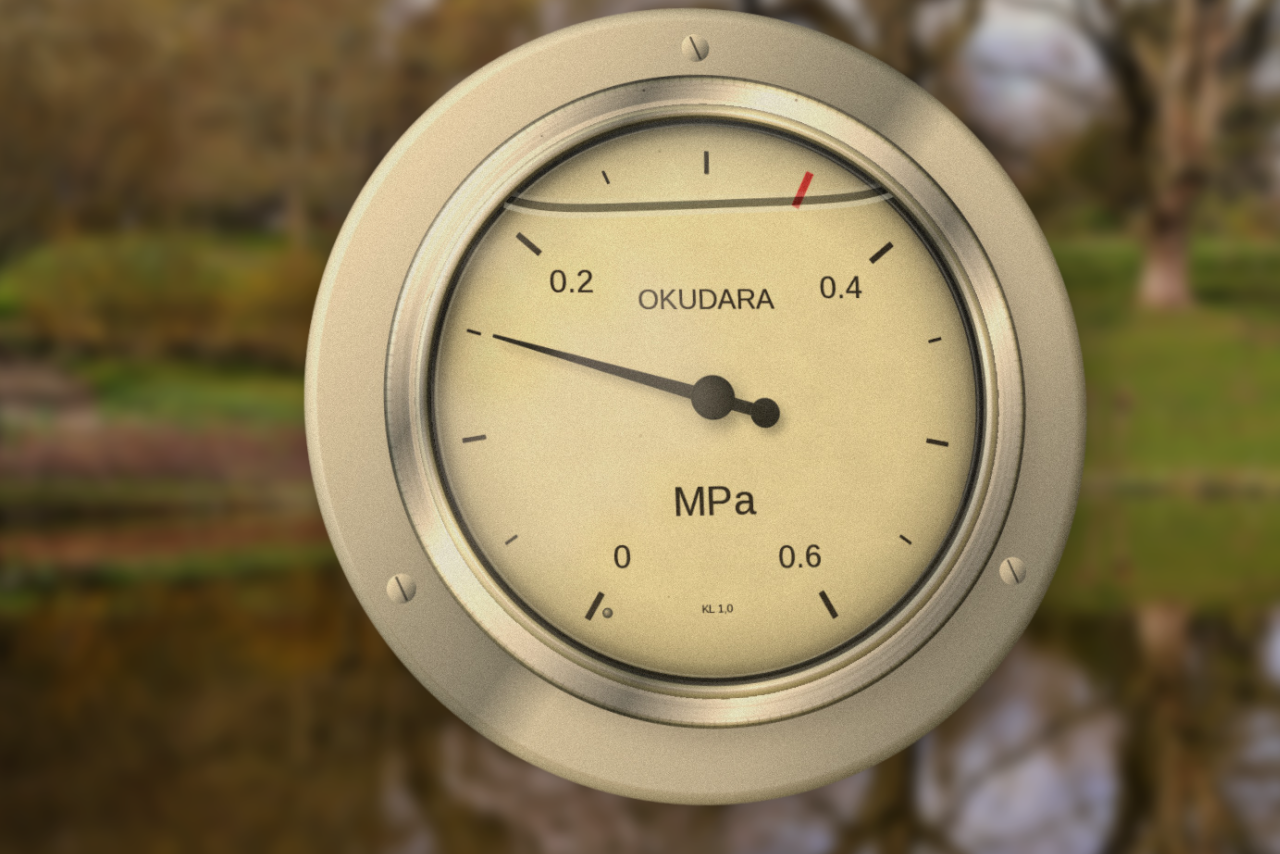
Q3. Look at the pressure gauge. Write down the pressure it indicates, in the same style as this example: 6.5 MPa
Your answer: 0.15 MPa
